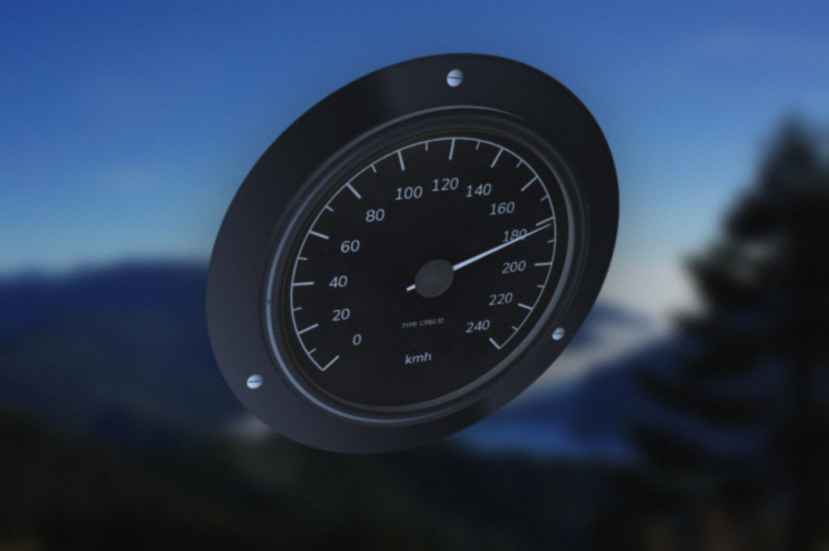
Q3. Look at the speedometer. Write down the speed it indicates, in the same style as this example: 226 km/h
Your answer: 180 km/h
